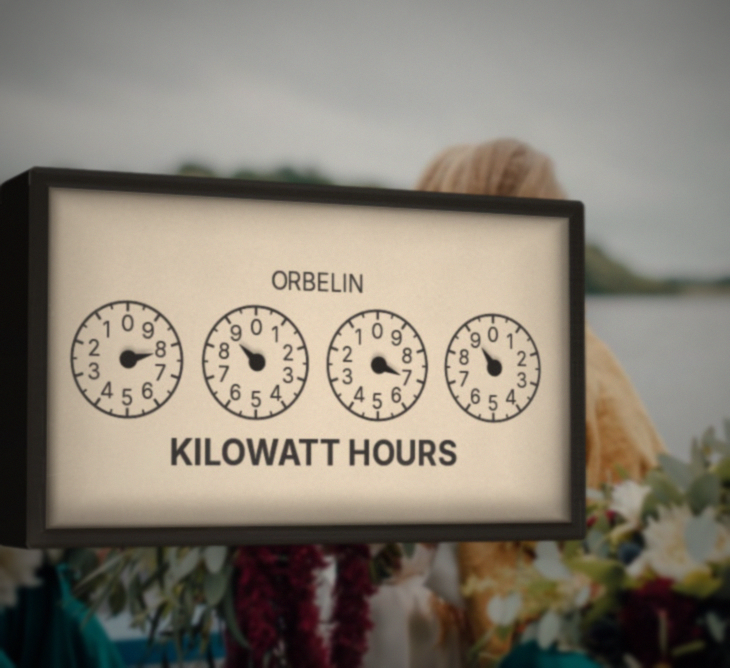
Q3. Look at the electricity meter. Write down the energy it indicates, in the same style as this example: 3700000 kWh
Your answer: 7869 kWh
